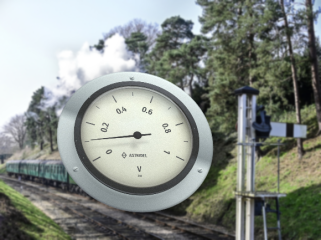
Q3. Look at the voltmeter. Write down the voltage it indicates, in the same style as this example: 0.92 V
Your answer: 0.1 V
